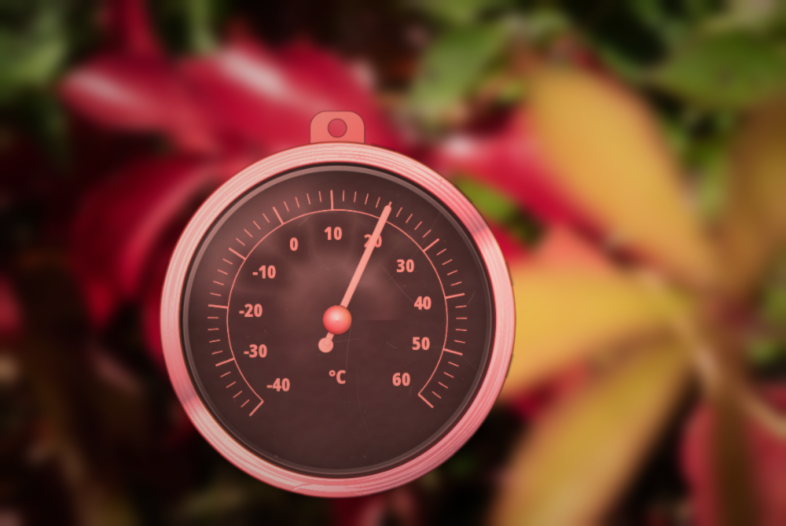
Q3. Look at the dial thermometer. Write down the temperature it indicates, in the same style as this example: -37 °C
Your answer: 20 °C
